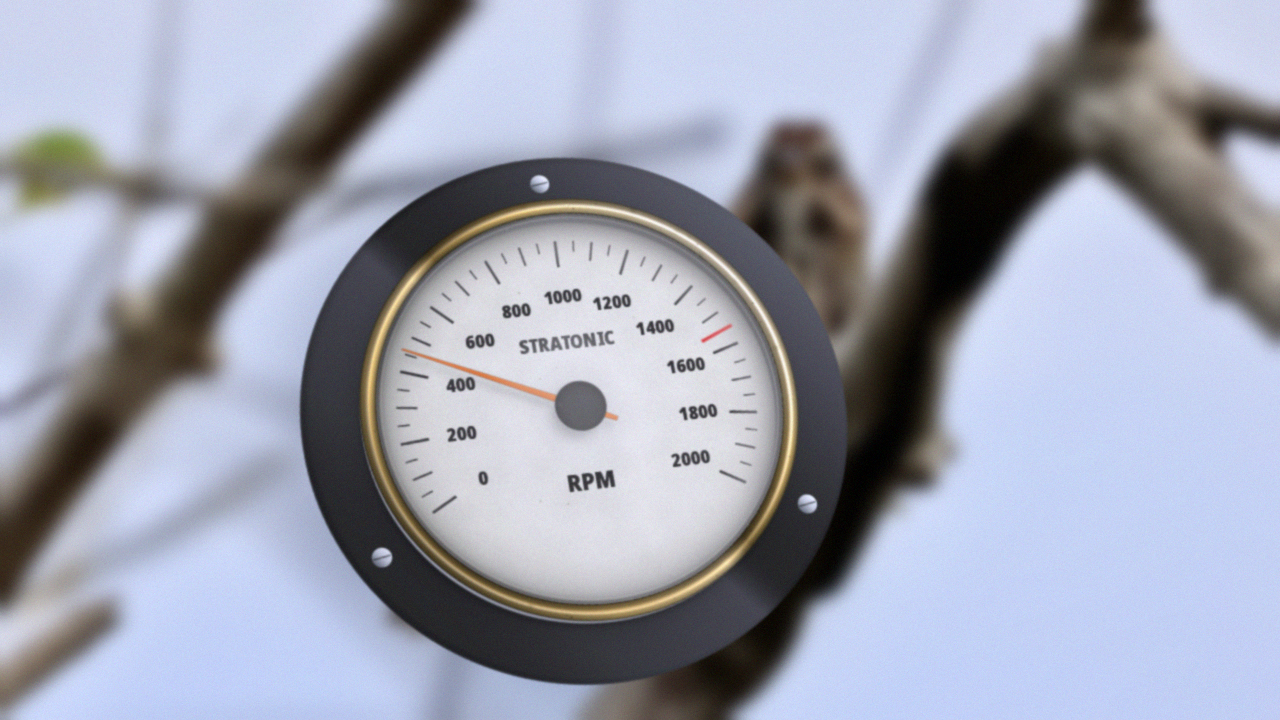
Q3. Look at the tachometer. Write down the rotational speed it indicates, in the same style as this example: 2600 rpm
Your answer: 450 rpm
